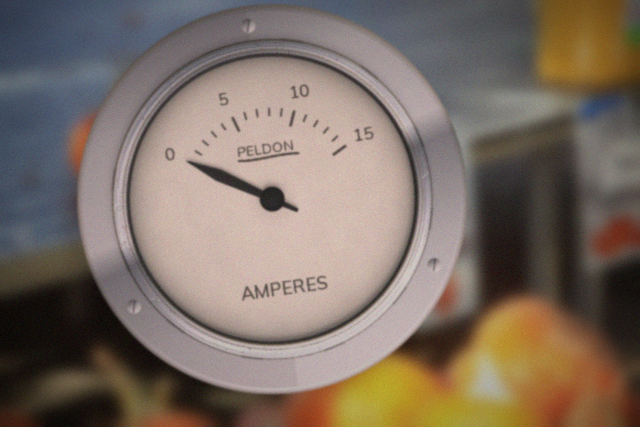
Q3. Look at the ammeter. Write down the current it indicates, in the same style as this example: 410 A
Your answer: 0 A
